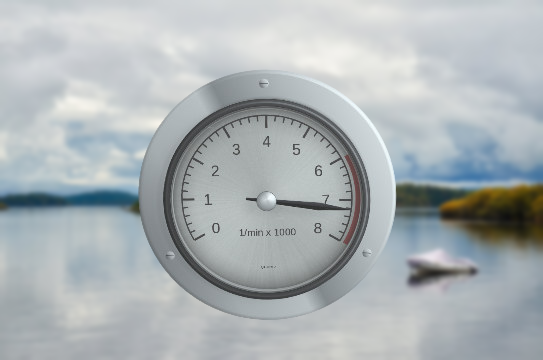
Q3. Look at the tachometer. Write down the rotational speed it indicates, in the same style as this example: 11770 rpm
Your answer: 7200 rpm
